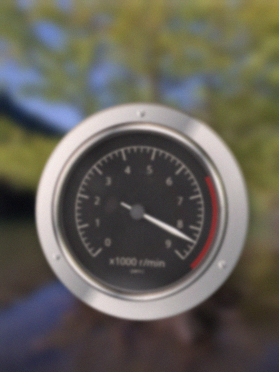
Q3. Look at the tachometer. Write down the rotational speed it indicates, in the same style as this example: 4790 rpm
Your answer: 8400 rpm
